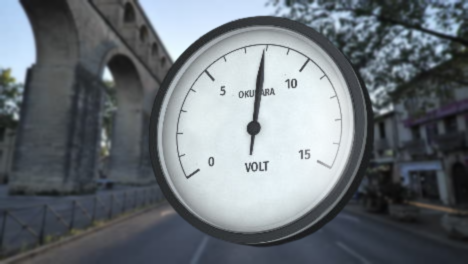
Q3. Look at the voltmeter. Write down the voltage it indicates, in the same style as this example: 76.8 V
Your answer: 8 V
